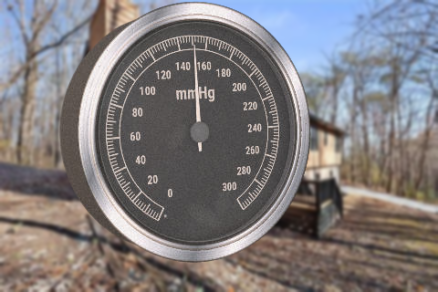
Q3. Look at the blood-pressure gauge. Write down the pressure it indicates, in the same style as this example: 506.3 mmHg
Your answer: 150 mmHg
